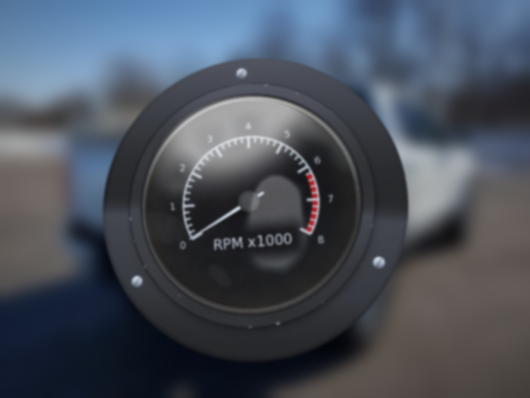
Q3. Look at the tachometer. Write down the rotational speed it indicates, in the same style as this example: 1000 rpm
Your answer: 0 rpm
